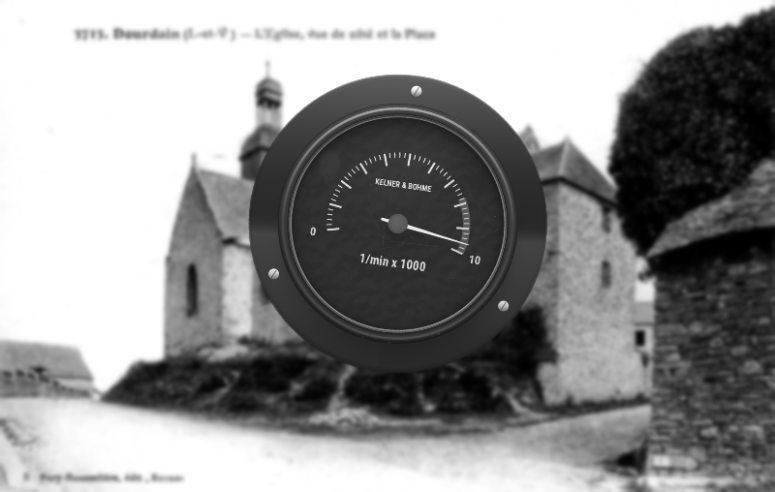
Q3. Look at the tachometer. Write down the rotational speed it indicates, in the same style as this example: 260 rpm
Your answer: 9600 rpm
